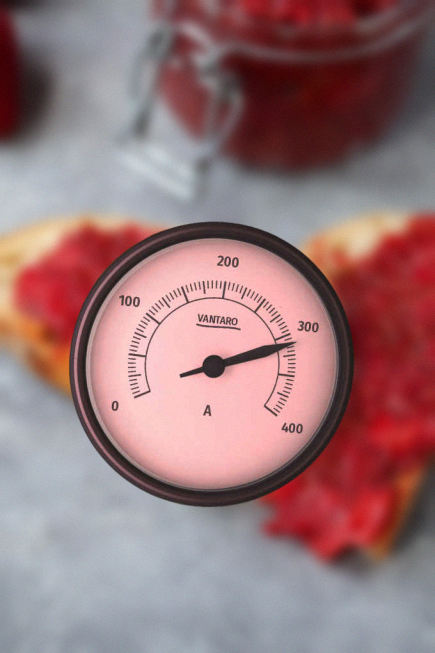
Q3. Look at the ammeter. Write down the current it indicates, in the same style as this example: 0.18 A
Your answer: 310 A
